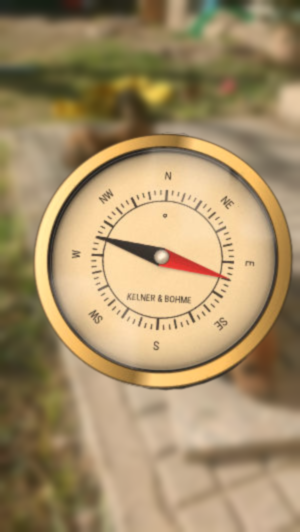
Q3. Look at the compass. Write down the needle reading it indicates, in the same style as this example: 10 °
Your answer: 105 °
